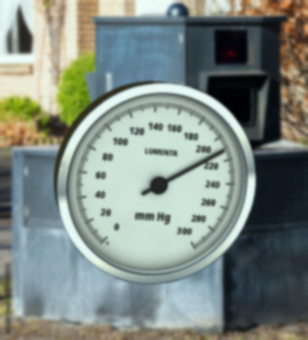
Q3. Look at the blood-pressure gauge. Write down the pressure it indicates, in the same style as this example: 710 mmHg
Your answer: 210 mmHg
